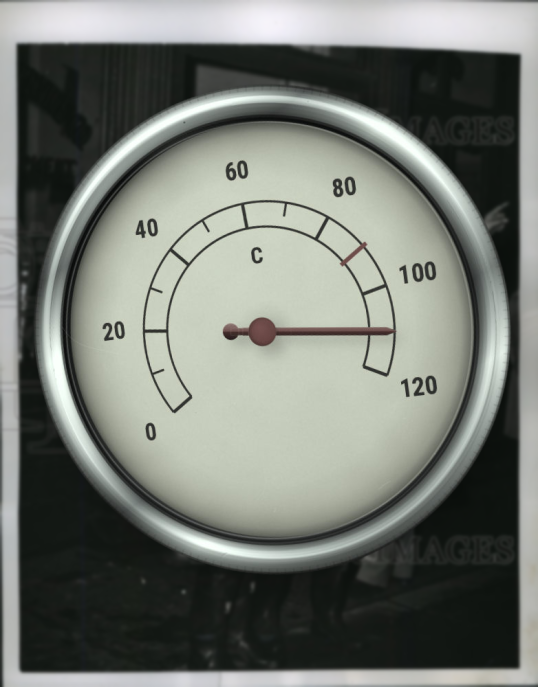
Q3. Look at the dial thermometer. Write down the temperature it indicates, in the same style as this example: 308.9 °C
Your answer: 110 °C
